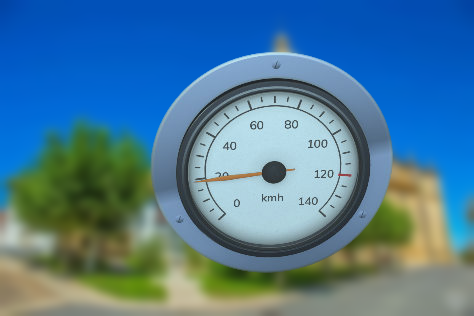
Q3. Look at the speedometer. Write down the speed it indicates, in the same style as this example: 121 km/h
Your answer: 20 km/h
